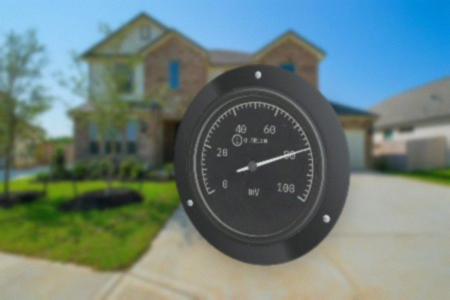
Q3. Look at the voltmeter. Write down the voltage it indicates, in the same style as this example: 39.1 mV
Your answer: 80 mV
